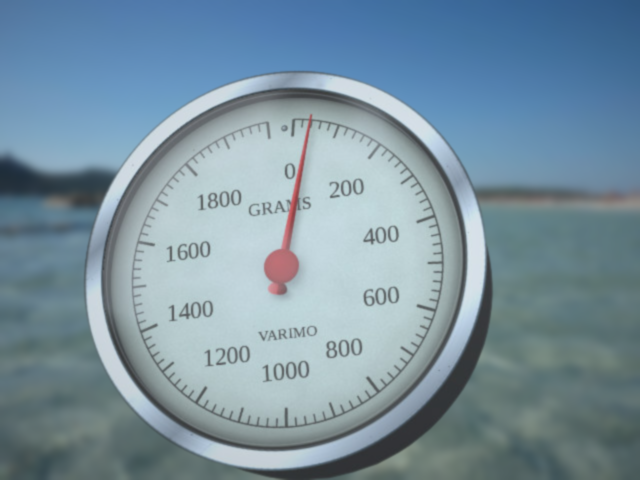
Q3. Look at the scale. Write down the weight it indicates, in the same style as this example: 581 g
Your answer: 40 g
